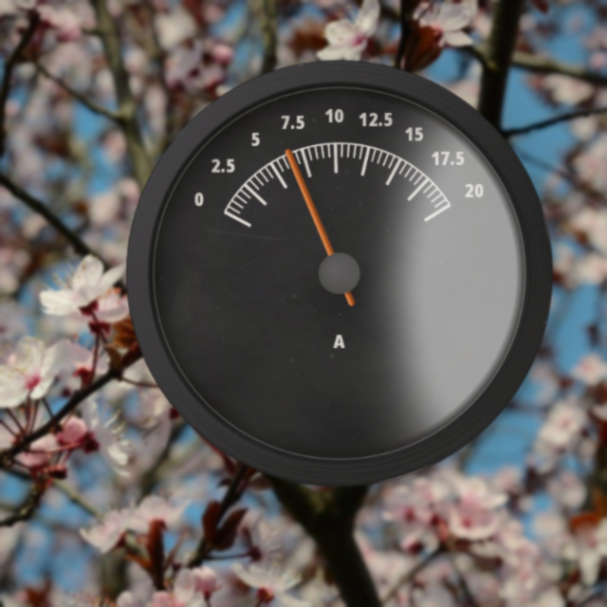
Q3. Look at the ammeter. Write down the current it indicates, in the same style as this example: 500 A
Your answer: 6.5 A
